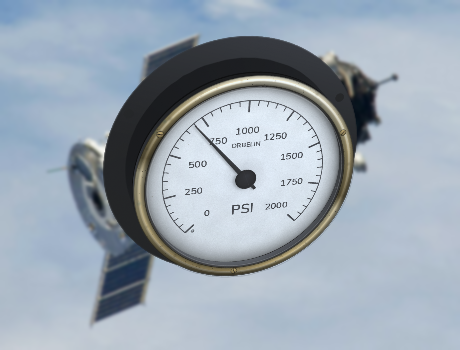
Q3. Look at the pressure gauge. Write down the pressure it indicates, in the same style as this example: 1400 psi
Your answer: 700 psi
